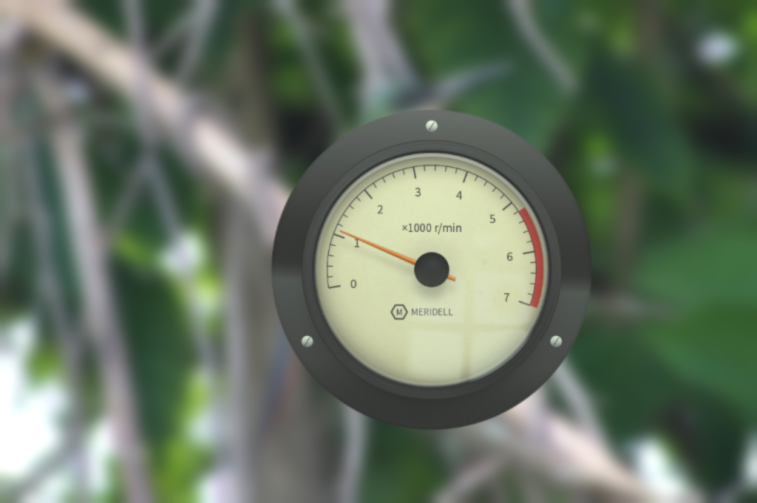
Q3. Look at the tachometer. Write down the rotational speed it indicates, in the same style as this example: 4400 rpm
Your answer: 1100 rpm
